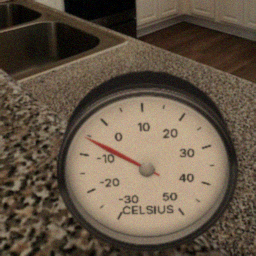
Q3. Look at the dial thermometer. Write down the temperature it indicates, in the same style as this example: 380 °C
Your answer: -5 °C
